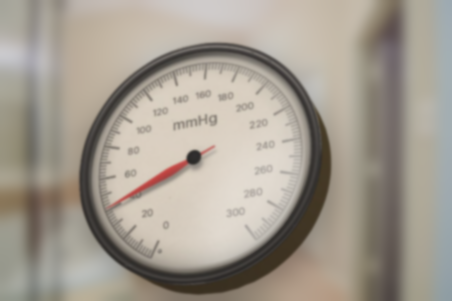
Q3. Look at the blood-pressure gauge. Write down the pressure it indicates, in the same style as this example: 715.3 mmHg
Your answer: 40 mmHg
